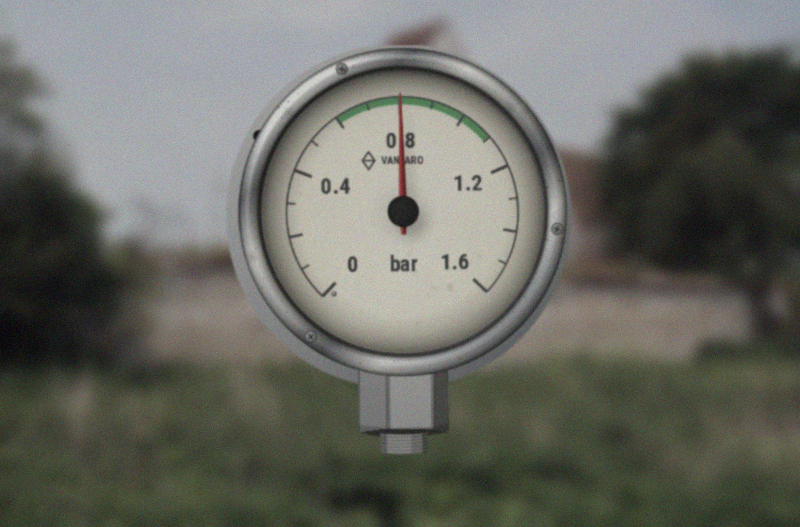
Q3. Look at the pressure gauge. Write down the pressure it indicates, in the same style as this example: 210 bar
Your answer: 0.8 bar
